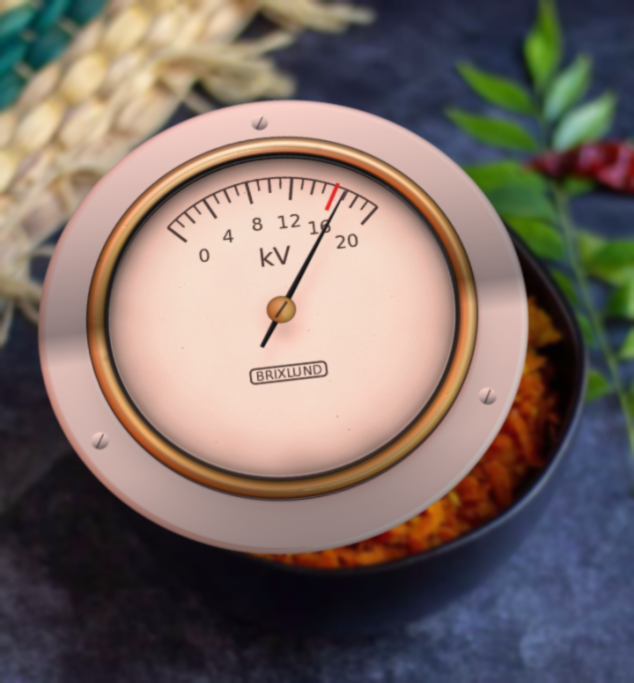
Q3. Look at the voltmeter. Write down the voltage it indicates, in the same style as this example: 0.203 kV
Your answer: 17 kV
